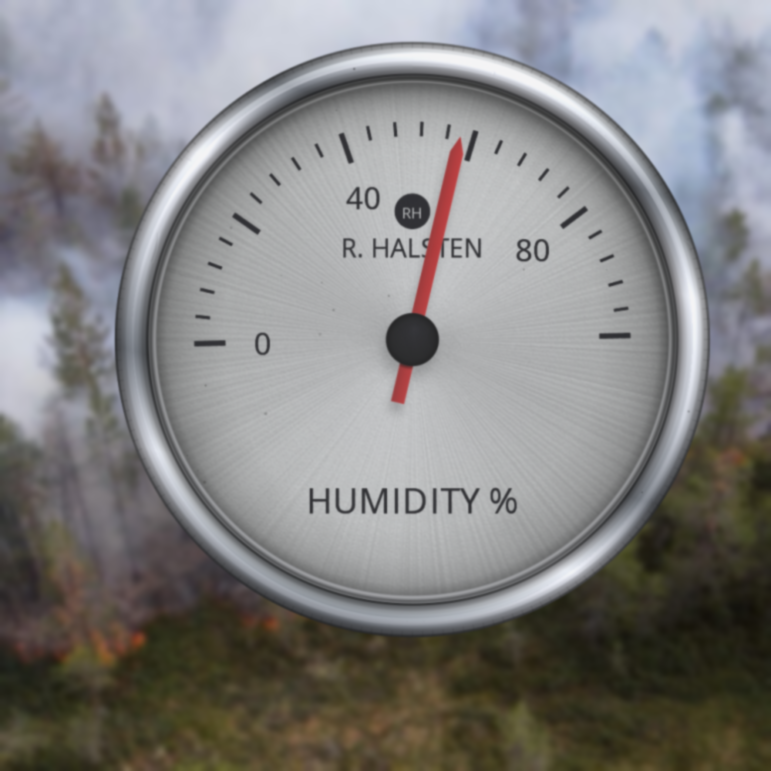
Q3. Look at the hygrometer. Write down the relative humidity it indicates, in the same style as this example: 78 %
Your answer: 58 %
